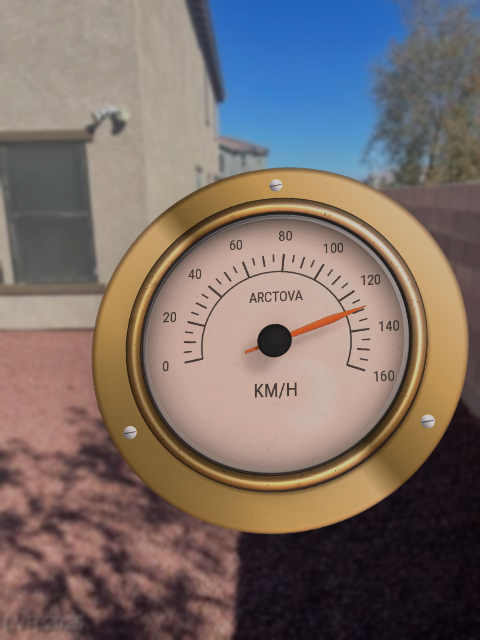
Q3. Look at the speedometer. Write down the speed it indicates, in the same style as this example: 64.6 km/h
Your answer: 130 km/h
